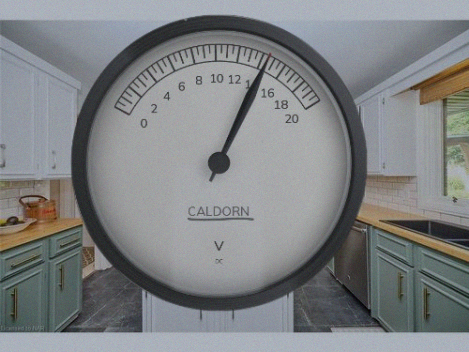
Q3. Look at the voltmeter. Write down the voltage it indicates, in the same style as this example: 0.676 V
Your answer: 14.5 V
